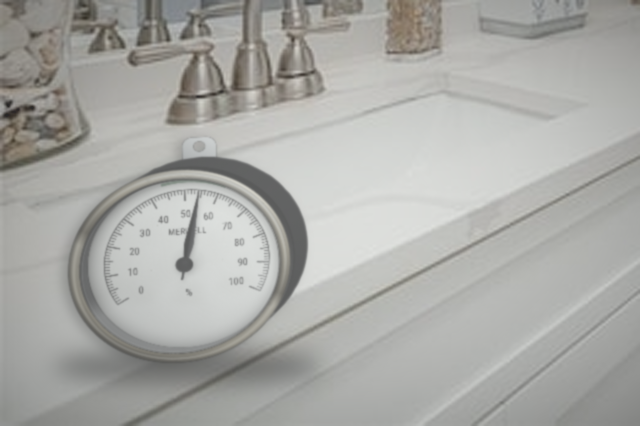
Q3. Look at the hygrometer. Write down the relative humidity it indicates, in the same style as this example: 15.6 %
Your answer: 55 %
